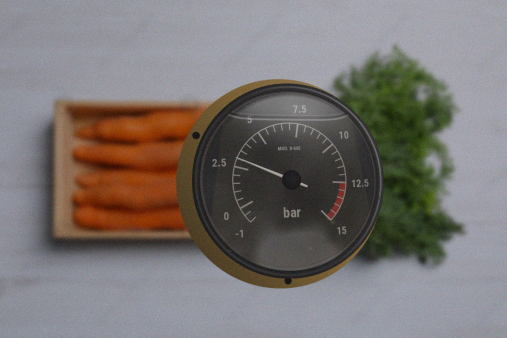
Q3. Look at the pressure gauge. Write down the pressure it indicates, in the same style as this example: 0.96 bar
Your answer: 3 bar
